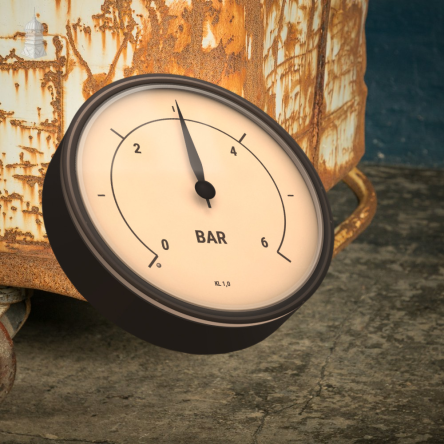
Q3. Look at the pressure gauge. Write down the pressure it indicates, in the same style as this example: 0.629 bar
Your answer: 3 bar
